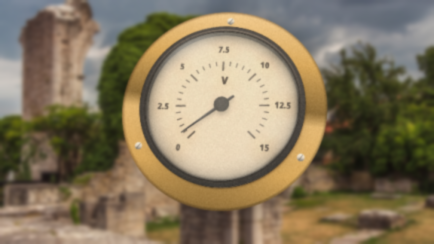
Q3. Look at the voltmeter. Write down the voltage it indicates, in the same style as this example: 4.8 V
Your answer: 0.5 V
